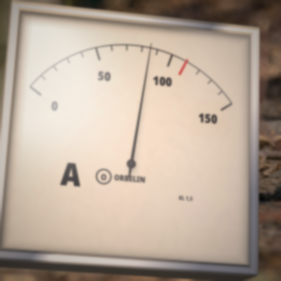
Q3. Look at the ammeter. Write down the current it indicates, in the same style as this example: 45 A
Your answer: 85 A
